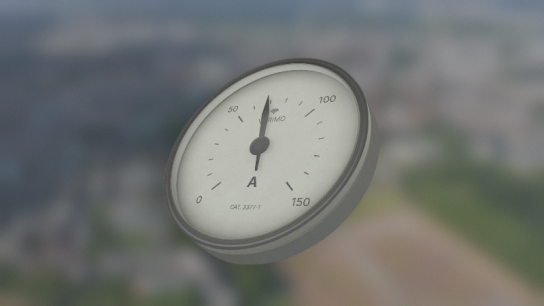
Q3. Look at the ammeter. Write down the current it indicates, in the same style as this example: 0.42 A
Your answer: 70 A
